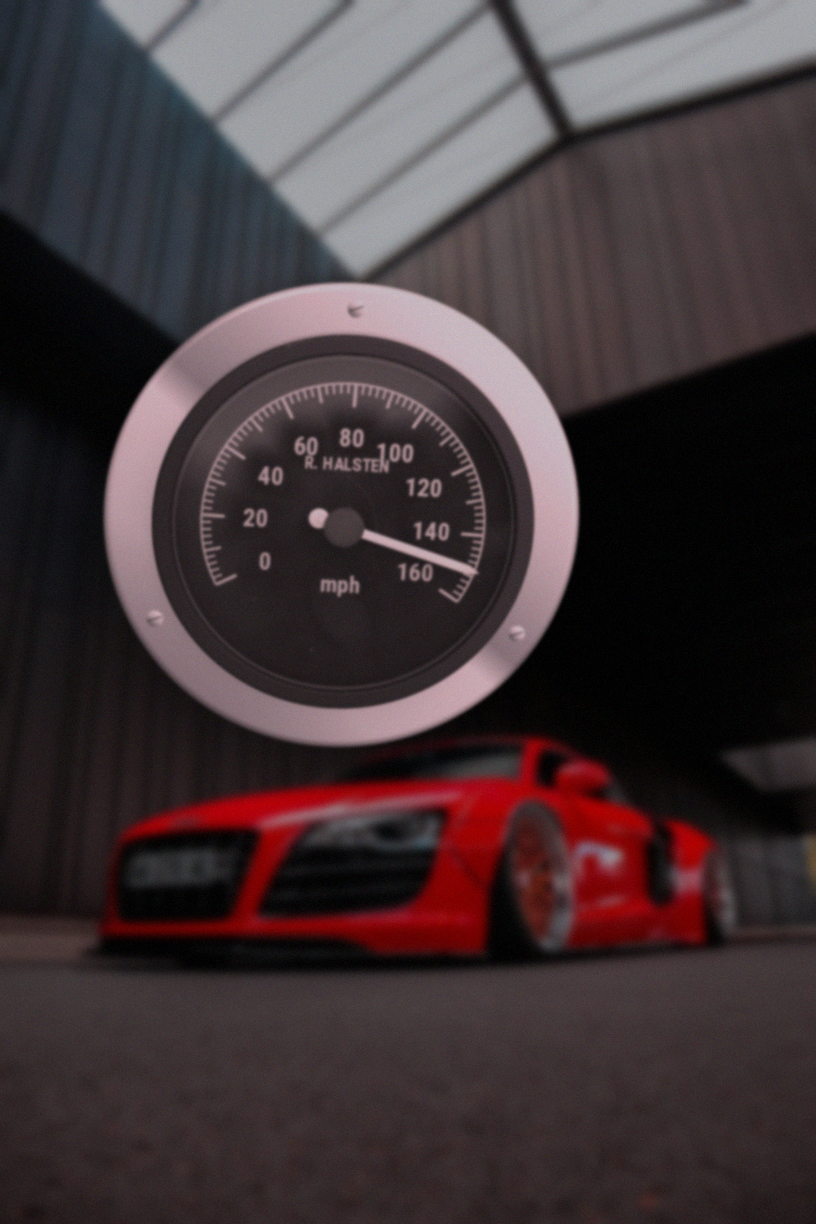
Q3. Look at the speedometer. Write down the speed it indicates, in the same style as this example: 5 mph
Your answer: 150 mph
